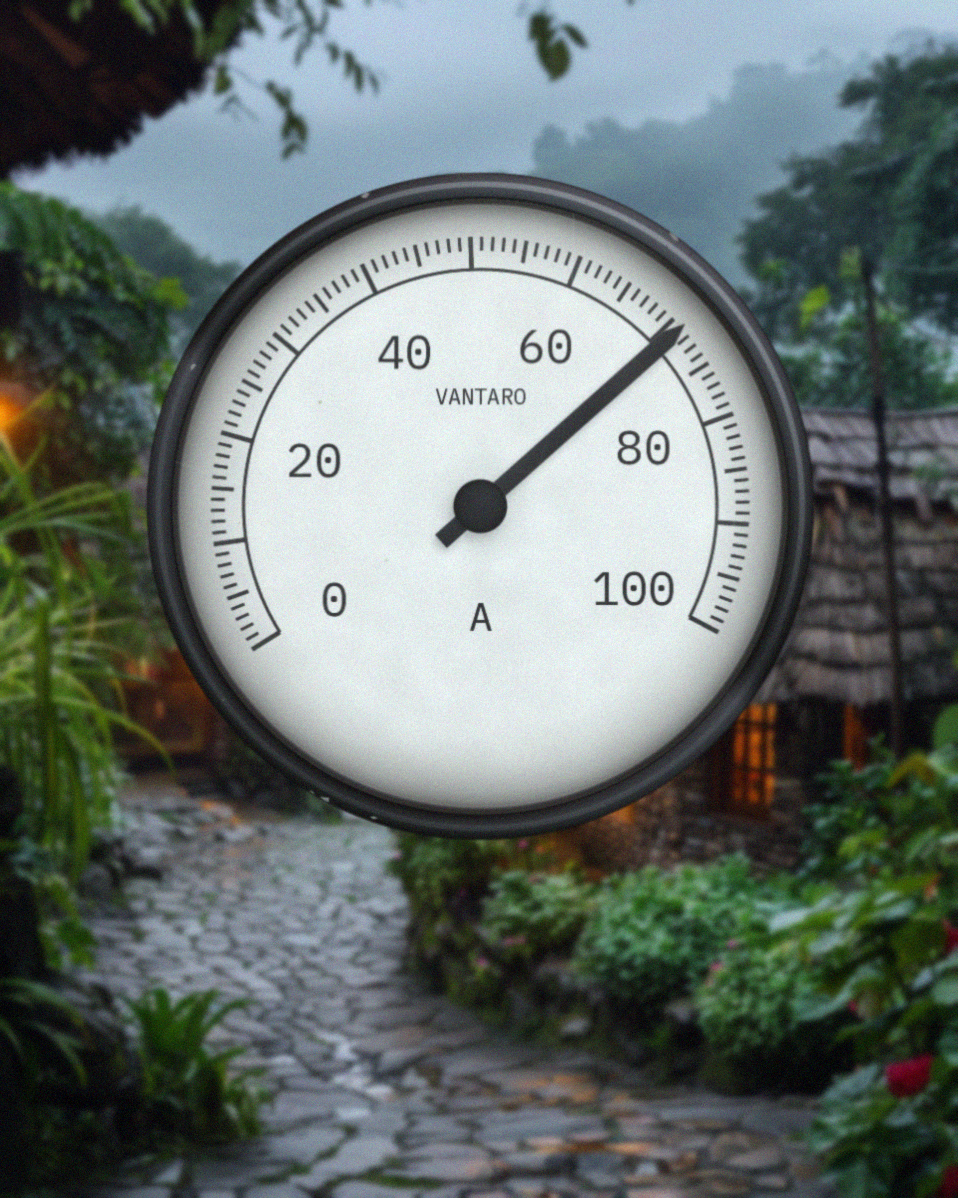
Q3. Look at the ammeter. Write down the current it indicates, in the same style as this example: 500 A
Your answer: 71 A
